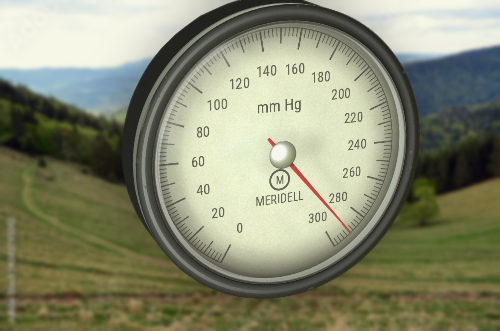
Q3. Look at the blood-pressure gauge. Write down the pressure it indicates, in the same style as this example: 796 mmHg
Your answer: 290 mmHg
